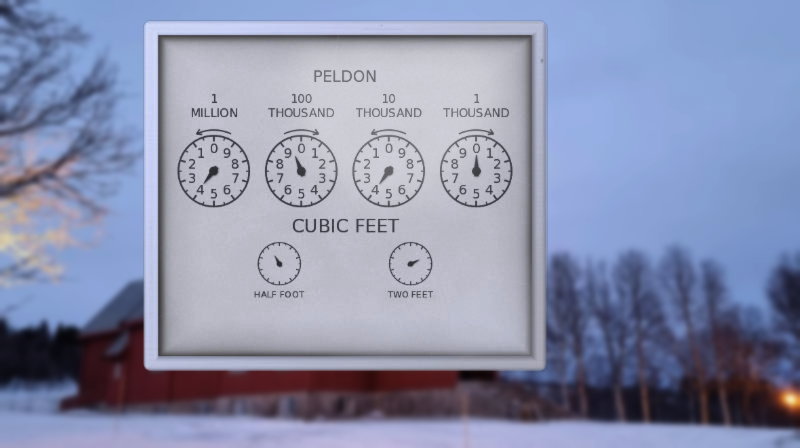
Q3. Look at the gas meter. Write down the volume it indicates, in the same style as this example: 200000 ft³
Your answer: 394000 ft³
